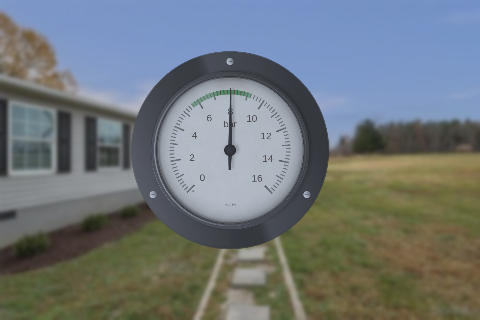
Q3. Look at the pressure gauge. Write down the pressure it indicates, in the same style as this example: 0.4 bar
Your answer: 8 bar
